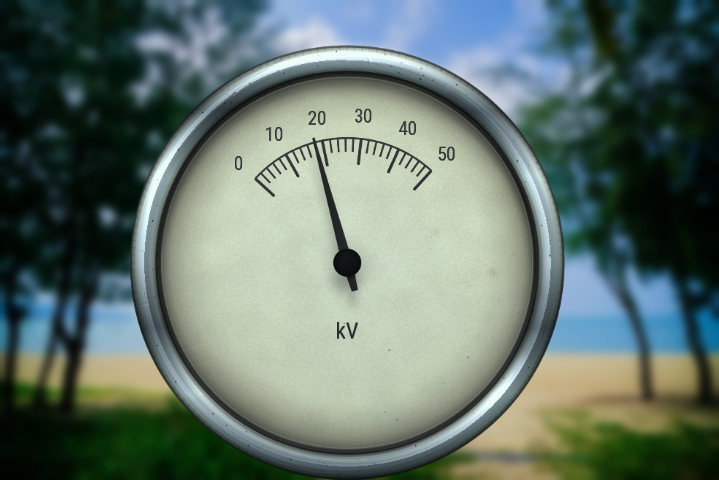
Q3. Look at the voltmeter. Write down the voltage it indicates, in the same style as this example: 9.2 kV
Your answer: 18 kV
